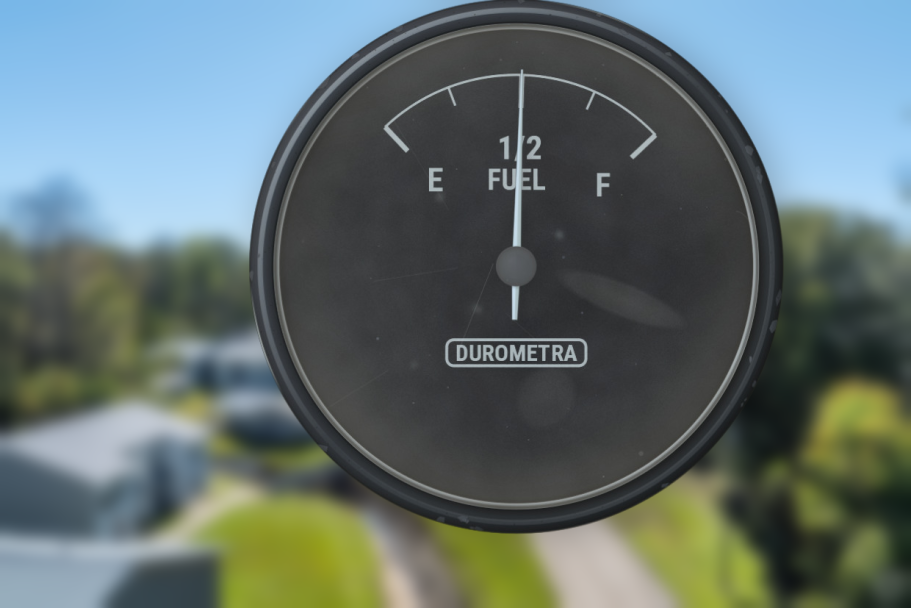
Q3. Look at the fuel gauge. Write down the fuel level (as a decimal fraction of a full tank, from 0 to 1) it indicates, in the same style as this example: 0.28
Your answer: 0.5
